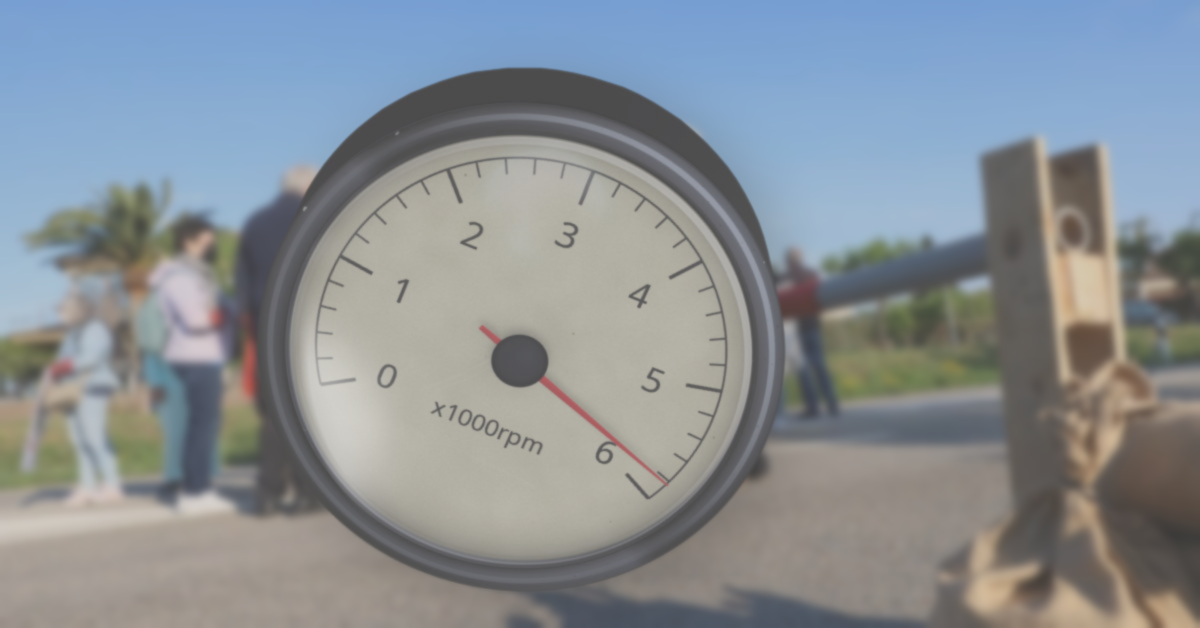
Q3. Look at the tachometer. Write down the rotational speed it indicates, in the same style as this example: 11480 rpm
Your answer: 5800 rpm
